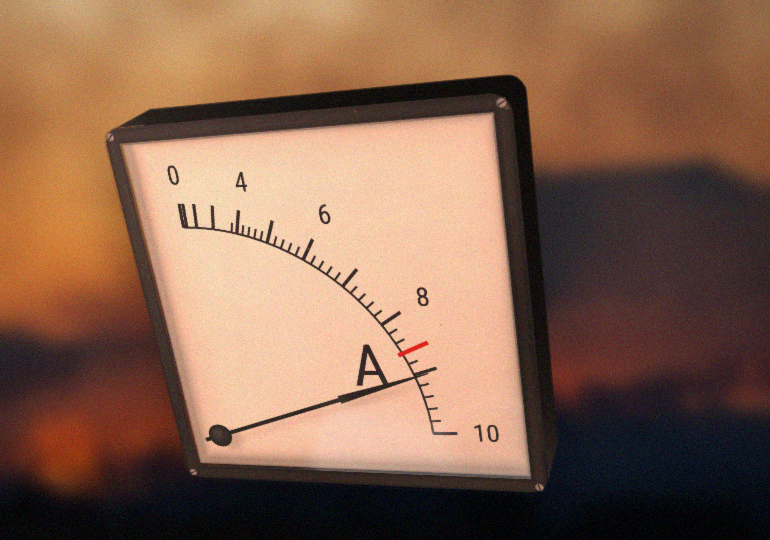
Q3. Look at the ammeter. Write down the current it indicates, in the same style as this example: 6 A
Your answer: 9 A
